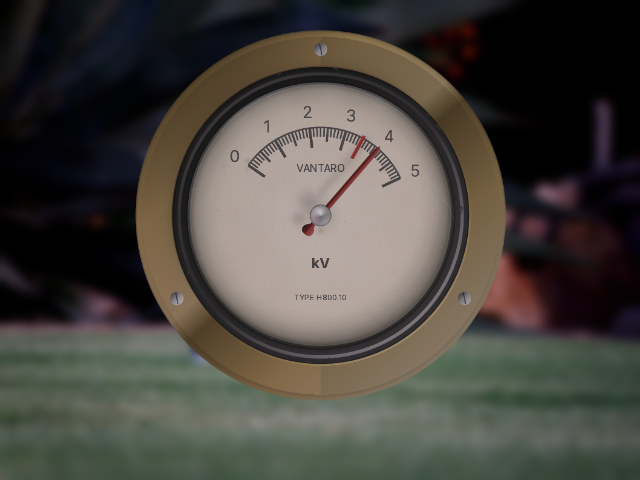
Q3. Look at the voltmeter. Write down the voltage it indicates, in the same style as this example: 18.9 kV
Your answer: 4 kV
